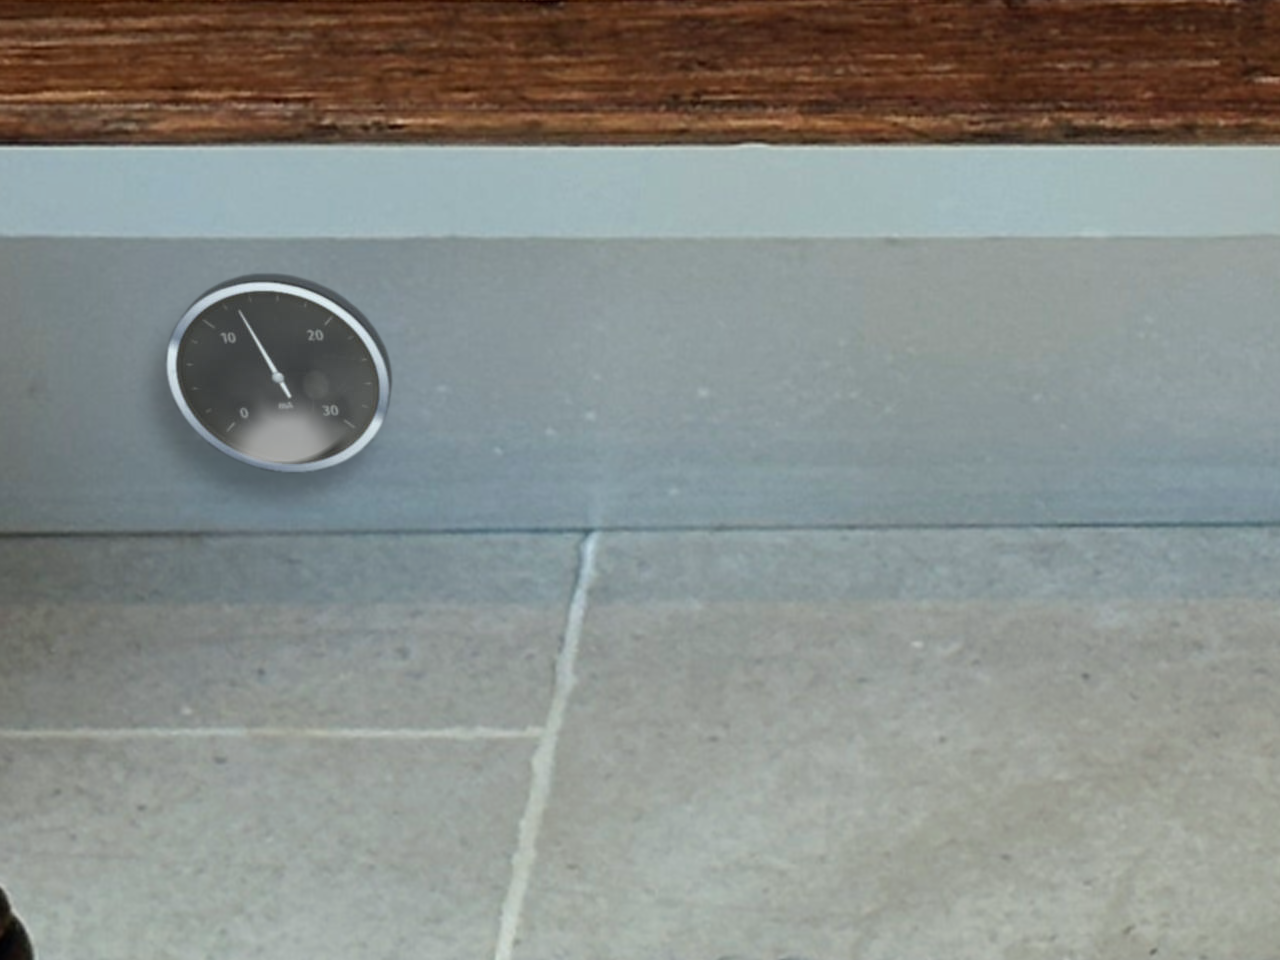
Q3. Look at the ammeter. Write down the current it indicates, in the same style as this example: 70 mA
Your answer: 13 mA
